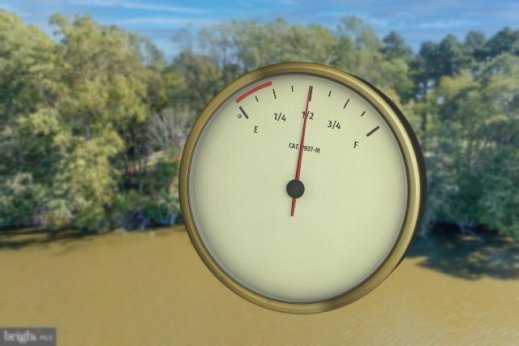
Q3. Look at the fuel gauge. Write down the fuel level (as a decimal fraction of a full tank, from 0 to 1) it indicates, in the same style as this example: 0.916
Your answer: 0.5
